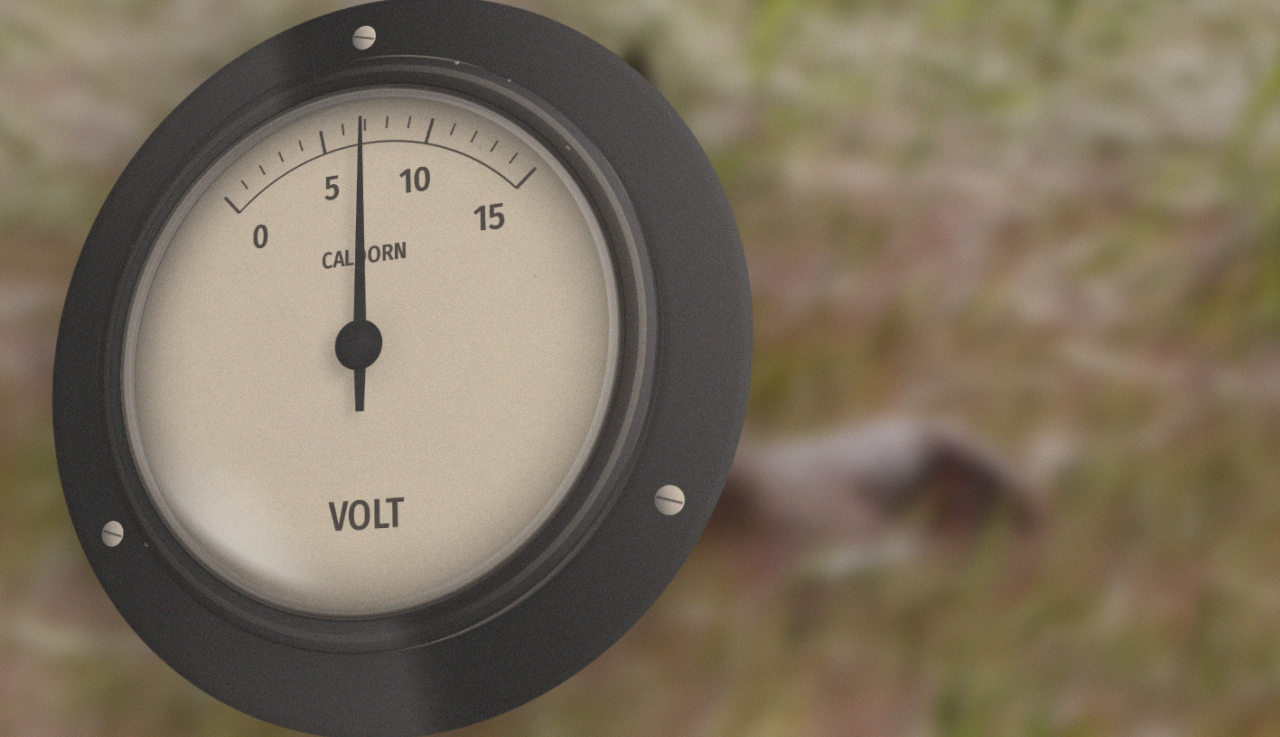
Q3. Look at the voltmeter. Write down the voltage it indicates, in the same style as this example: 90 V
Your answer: 7 V
